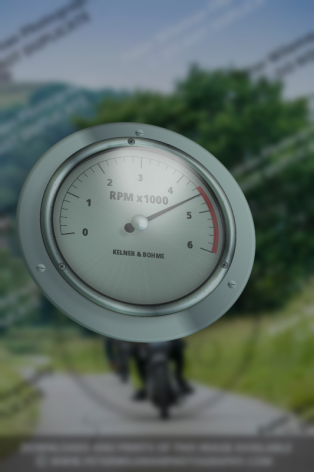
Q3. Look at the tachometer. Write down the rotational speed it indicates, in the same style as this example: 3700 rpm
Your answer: 4600 rpm
